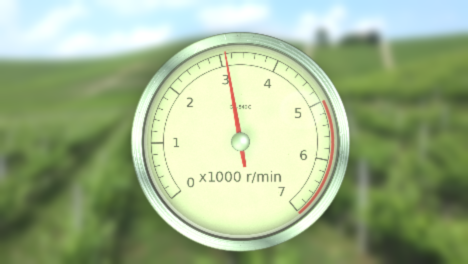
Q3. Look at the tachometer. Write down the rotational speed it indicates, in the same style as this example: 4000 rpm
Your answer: 3100 rpm
